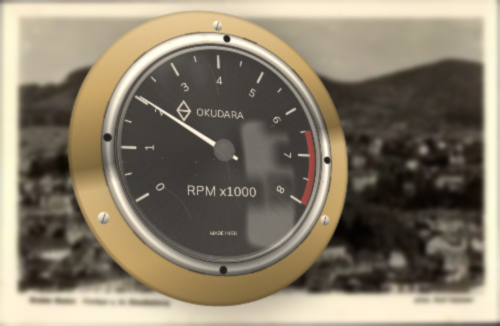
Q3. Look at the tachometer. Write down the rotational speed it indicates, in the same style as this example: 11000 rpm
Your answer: 2000 rpm
